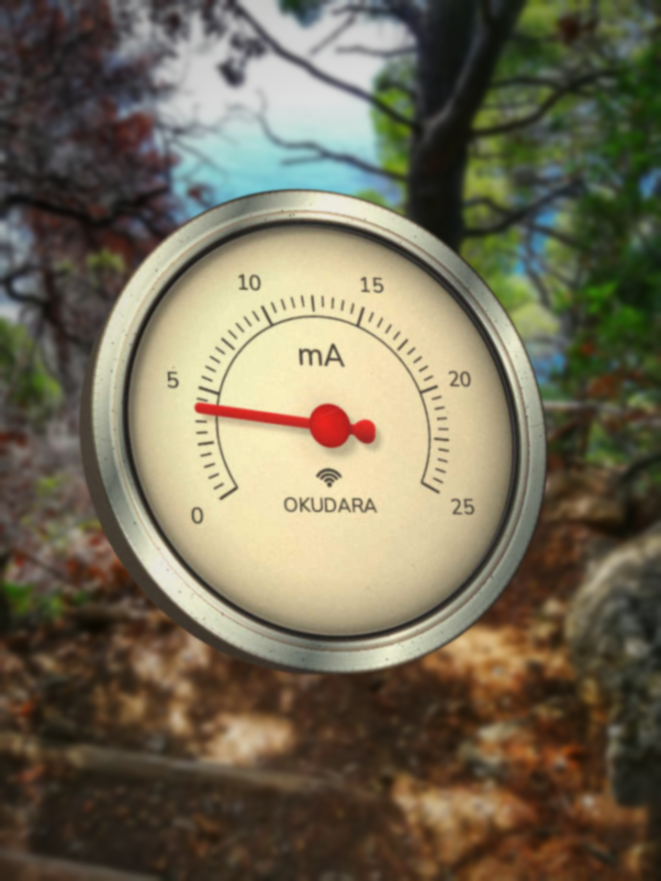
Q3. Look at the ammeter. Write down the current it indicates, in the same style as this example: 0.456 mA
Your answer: 4 mA
